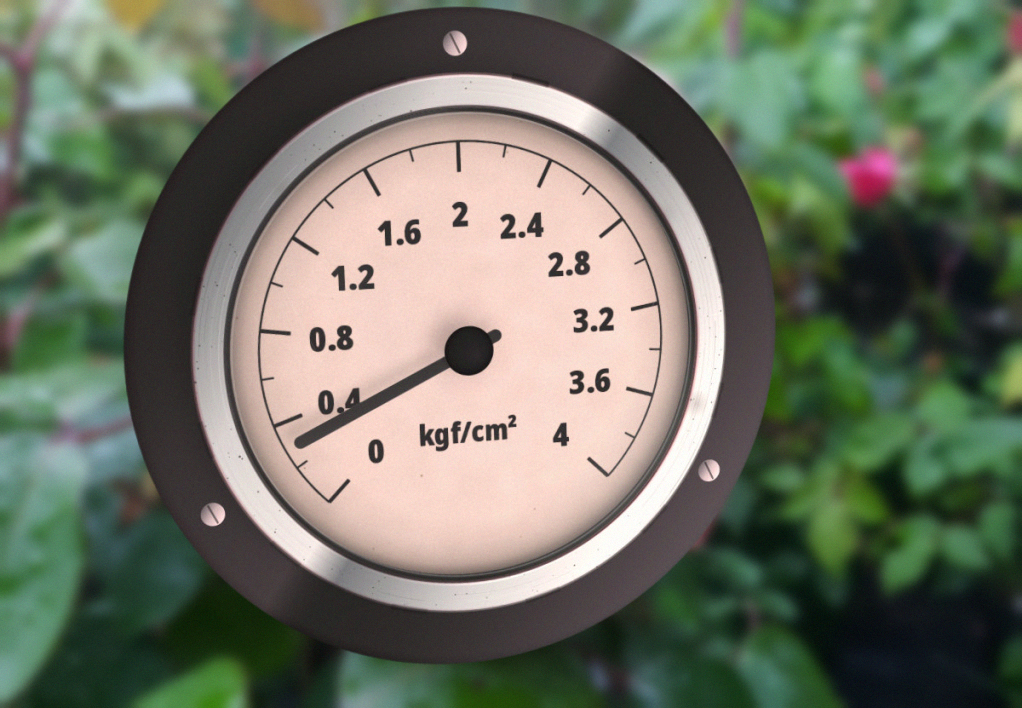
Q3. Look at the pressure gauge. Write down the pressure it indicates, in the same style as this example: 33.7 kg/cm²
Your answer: 0.3 kg/cm²
